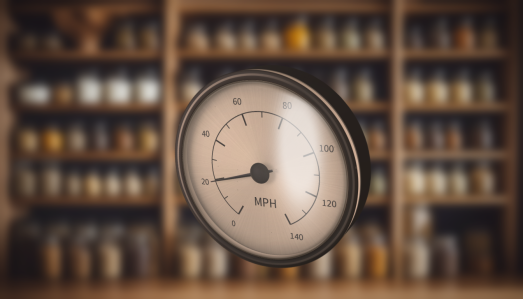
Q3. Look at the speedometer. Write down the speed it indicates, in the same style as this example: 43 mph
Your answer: 20 mph
